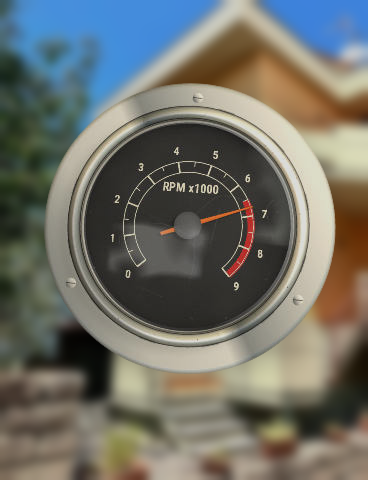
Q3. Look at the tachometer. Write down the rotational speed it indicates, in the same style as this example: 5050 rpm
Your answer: 6750 rpm
